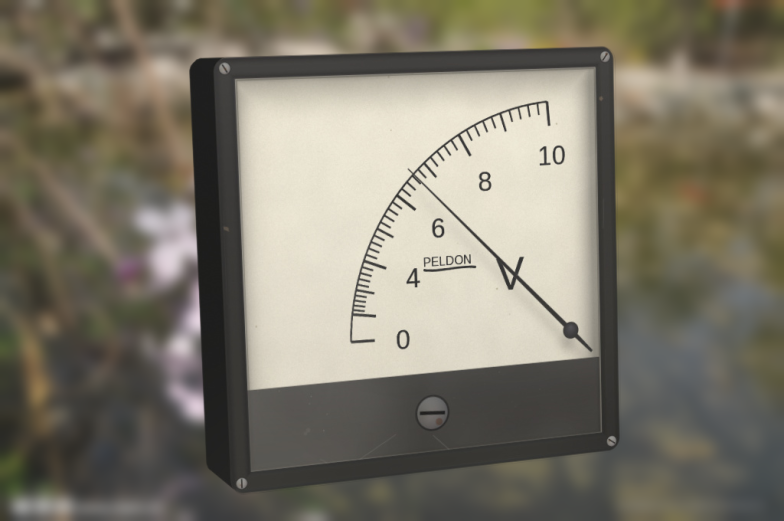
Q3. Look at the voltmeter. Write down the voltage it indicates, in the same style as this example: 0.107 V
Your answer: 6.6 V
